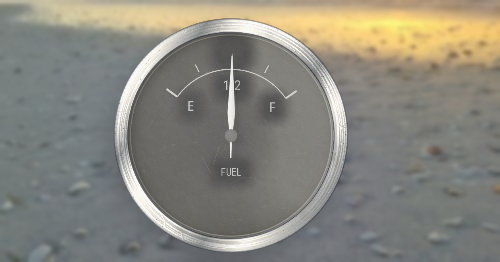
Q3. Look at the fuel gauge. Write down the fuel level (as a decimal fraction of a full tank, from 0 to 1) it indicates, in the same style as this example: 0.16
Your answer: 0.5
